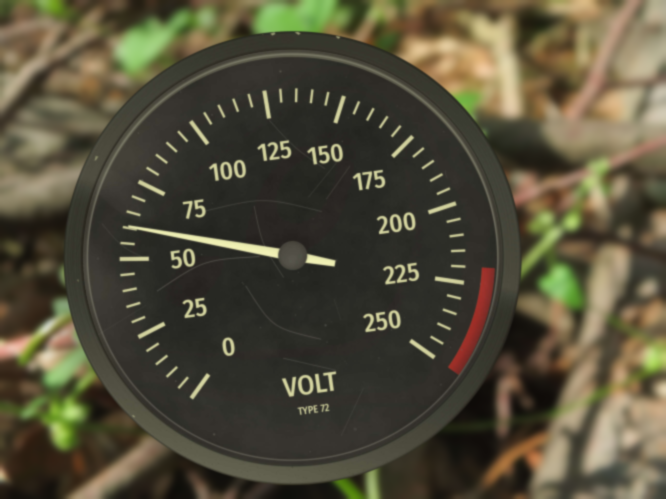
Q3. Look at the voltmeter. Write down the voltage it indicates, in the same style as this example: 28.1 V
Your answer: 60 V
